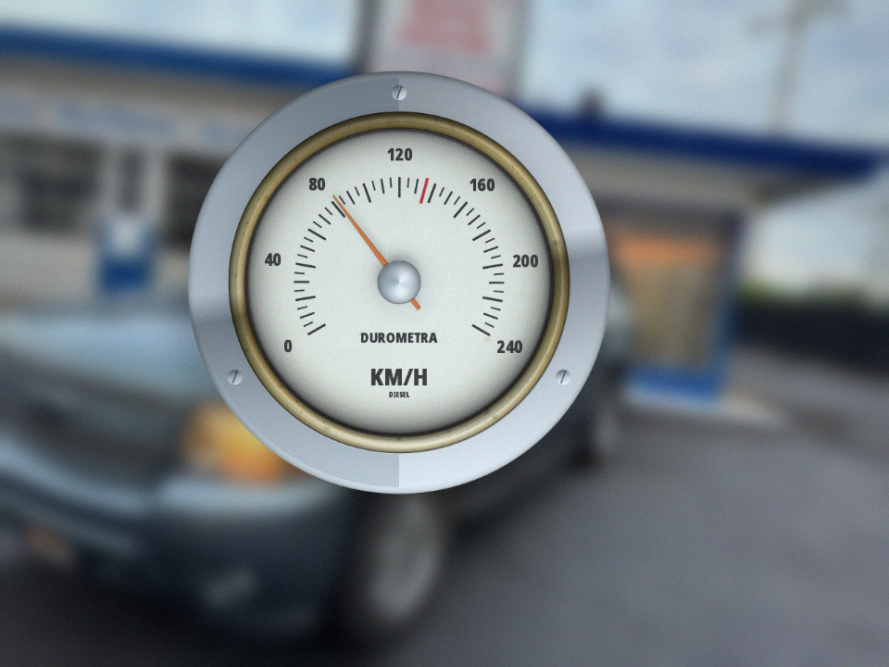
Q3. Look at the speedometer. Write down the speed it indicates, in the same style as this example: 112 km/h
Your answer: 82.5 km/h
